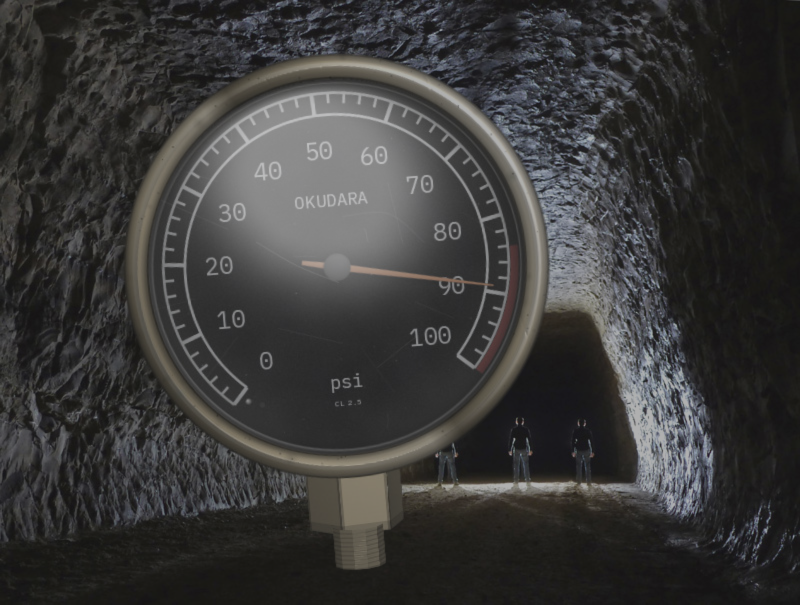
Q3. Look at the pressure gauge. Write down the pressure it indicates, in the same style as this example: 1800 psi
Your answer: 89 psi
